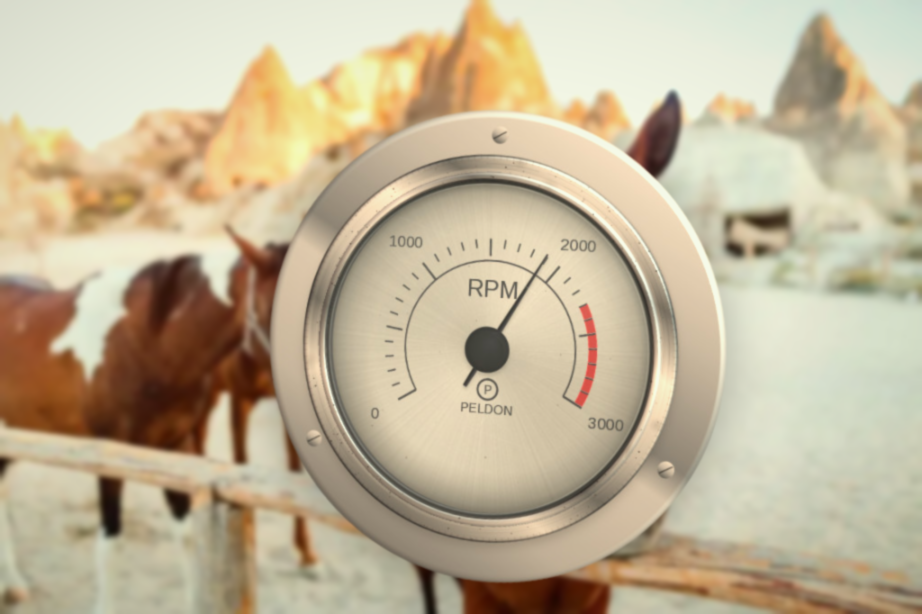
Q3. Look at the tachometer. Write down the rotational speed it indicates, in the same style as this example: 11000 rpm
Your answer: 1900 rpm
